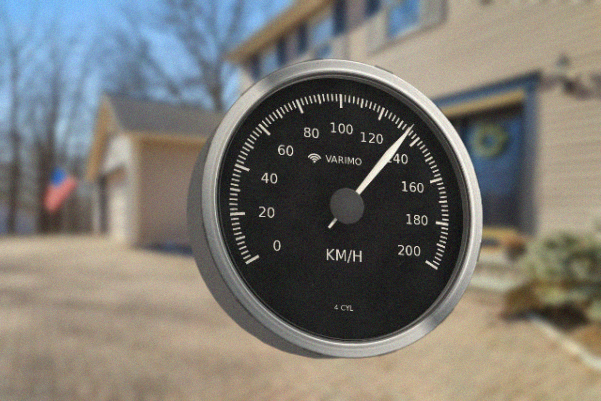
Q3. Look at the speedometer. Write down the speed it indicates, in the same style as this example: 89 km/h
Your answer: 134 km/h
